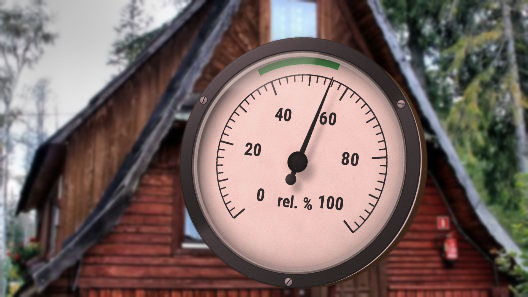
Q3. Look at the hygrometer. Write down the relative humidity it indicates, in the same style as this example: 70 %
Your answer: 56 %
